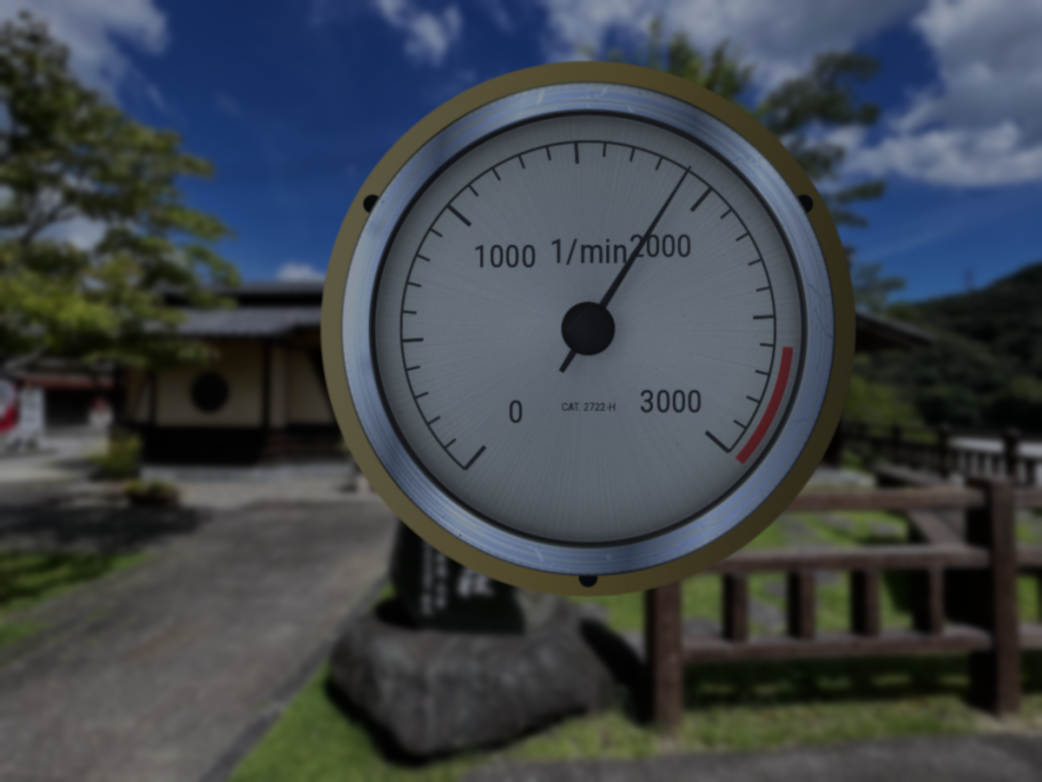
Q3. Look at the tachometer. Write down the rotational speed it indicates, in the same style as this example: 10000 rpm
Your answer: 1900 rpm
